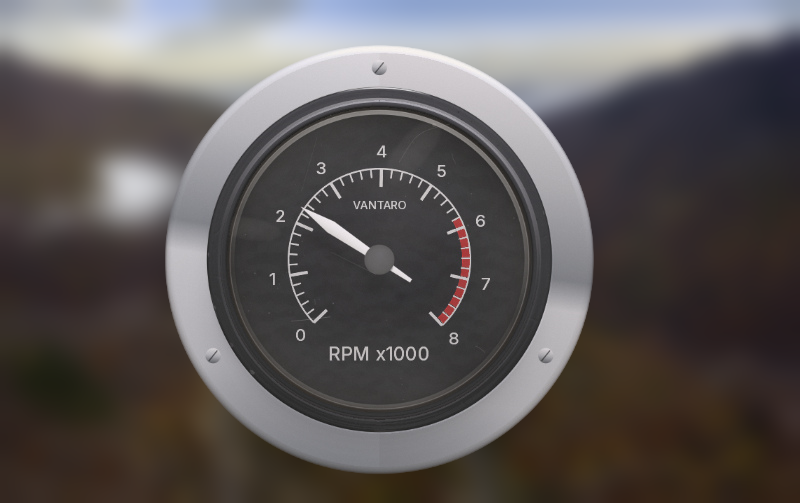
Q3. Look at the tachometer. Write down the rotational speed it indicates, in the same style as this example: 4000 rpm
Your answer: 2300 rpm
